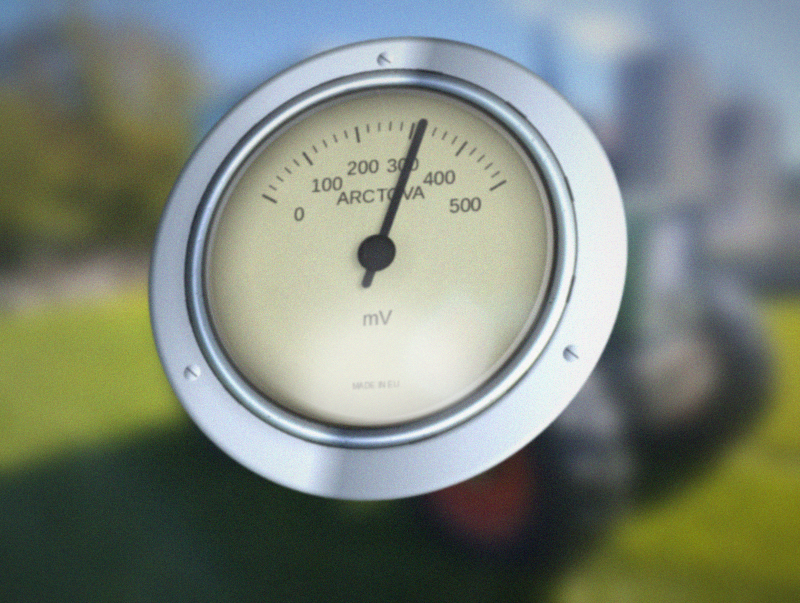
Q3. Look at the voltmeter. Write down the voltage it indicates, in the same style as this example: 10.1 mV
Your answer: 320 mV
